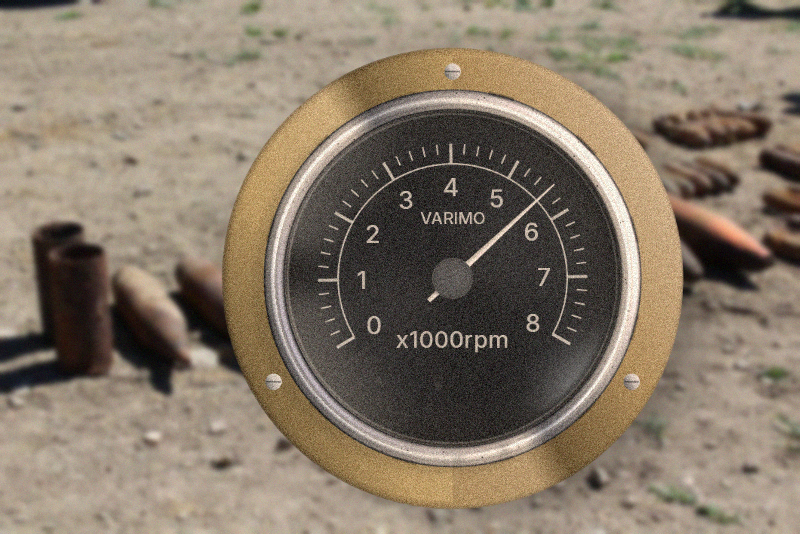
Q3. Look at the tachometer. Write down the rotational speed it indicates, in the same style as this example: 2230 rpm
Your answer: 5600 rpm
